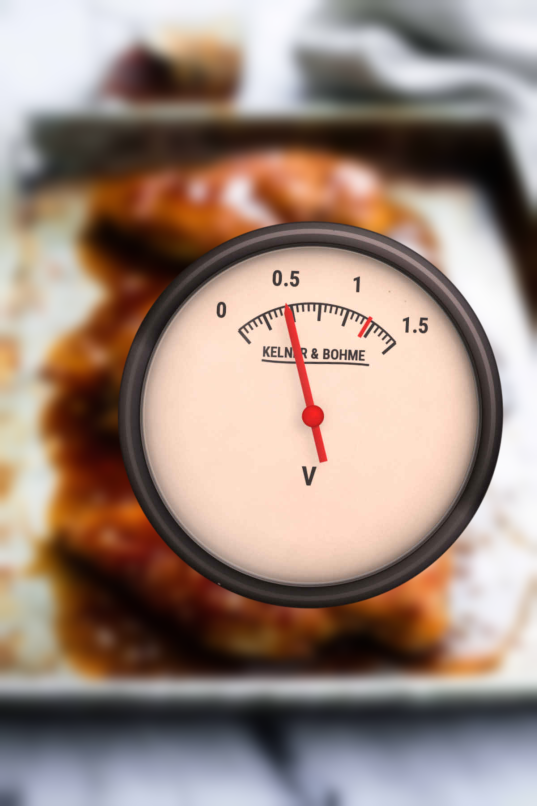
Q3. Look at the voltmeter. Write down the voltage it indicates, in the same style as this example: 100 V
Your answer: 0.45 V
